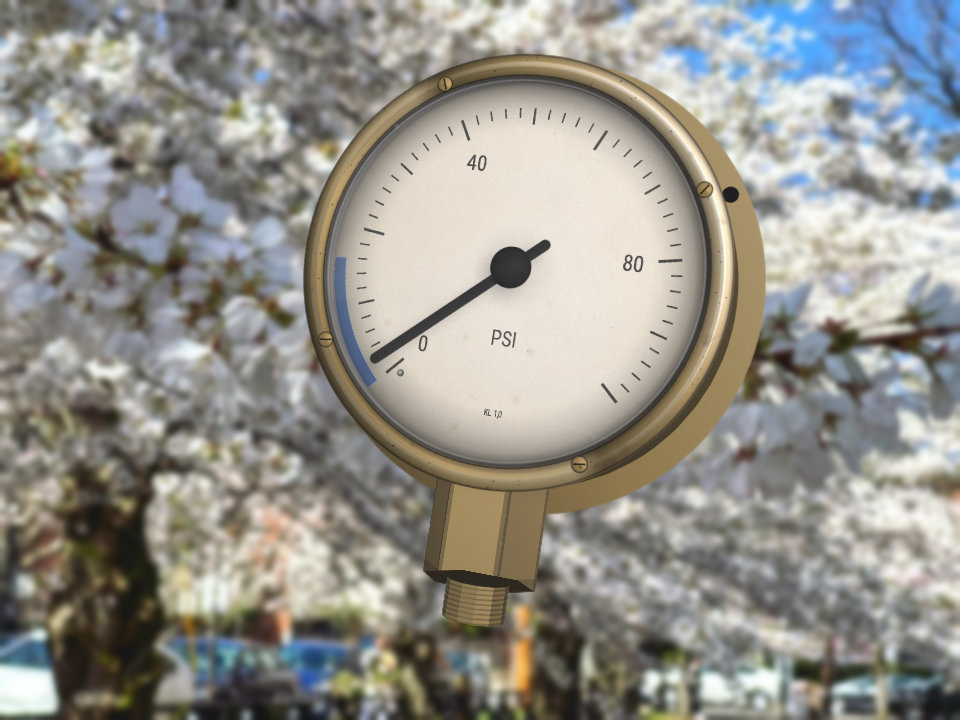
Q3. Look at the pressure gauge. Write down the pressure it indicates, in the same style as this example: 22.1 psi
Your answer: 2 psi
